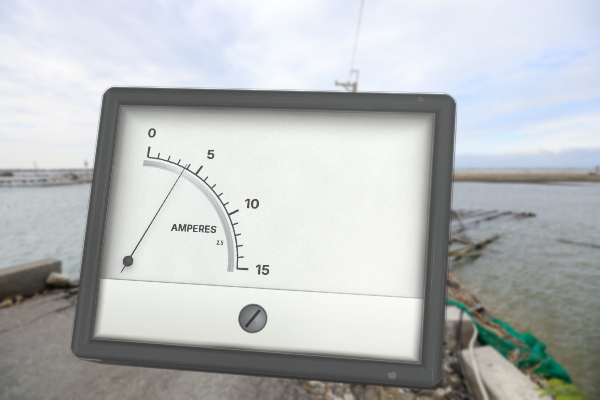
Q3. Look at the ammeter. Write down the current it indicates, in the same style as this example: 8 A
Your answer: 4 A
